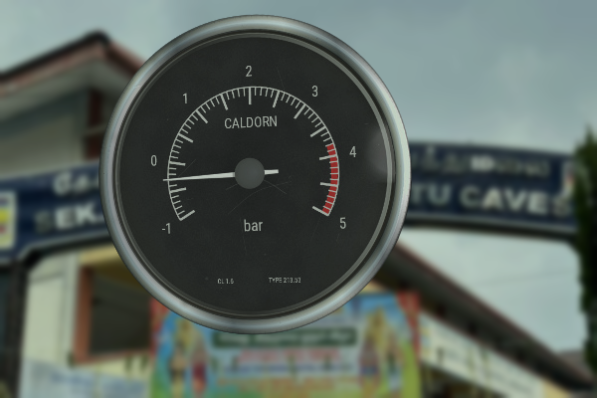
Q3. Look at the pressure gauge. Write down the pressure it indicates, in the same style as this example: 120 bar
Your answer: -0.3 bar
